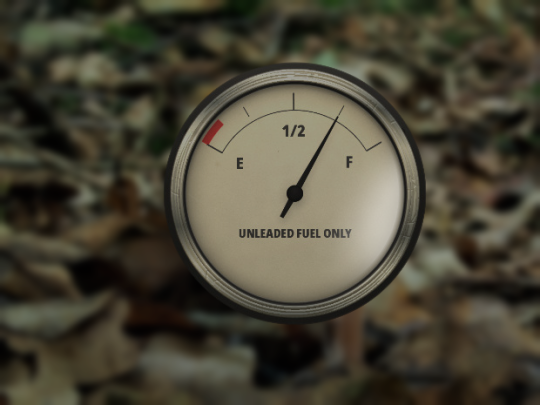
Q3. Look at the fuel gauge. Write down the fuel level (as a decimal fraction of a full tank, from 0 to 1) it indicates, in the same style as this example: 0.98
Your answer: 0.75
